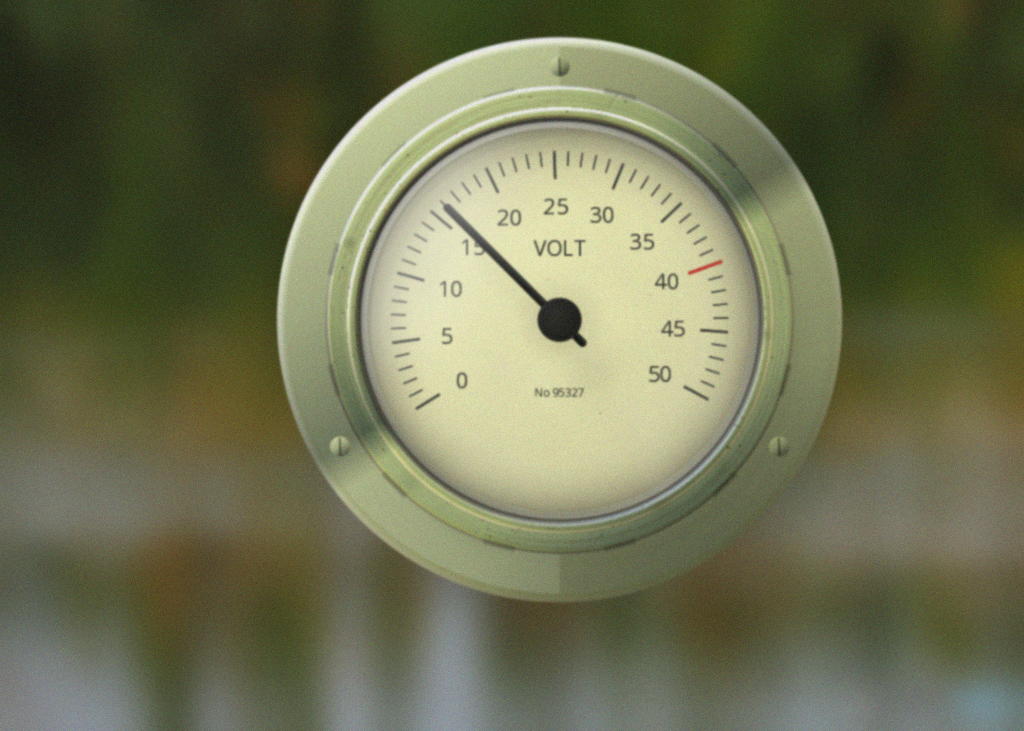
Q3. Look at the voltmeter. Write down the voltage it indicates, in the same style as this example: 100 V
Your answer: 16 V
